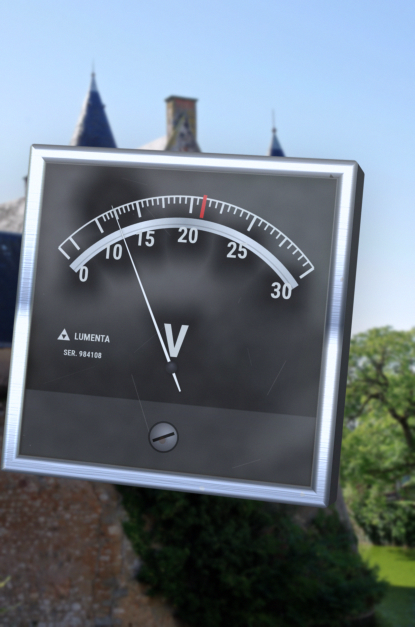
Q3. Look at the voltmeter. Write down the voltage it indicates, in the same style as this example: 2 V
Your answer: 12.5 V
